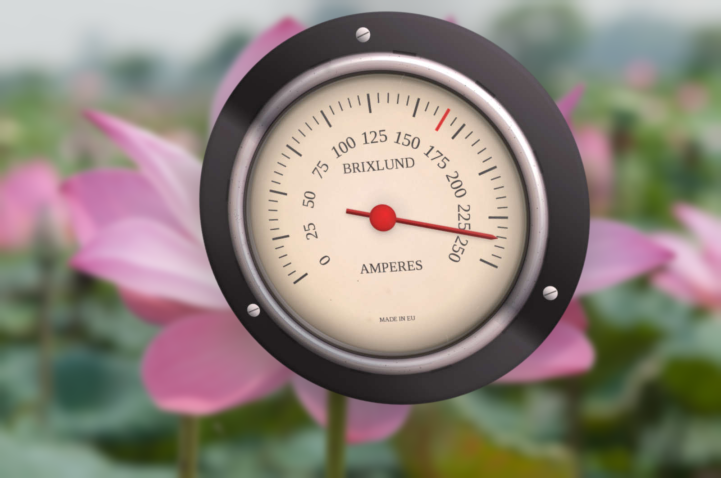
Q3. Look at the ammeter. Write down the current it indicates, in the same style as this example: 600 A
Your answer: 235 A
